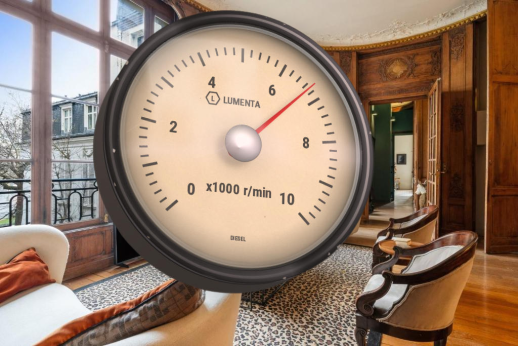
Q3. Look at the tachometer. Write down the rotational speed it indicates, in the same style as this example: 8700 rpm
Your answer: 6700 rpm
